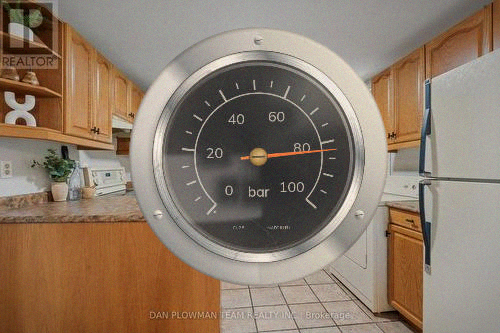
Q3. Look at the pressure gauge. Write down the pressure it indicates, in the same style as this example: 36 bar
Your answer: 82.5 bar
